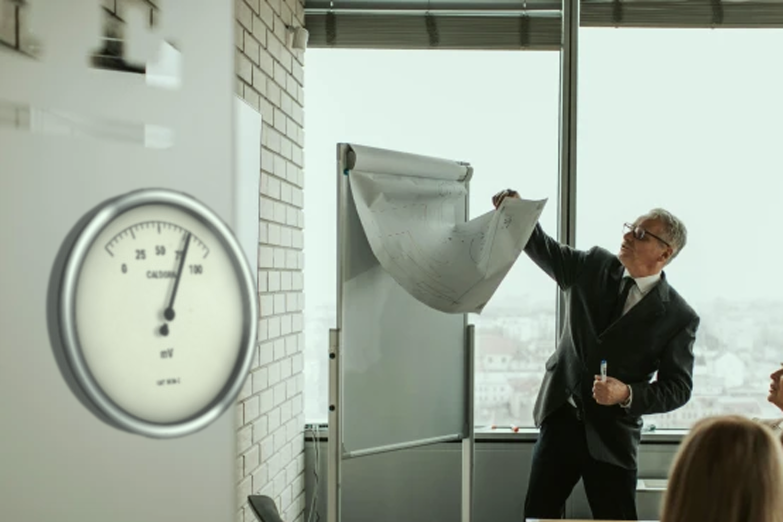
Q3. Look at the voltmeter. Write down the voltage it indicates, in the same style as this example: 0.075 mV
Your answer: 75 mV
